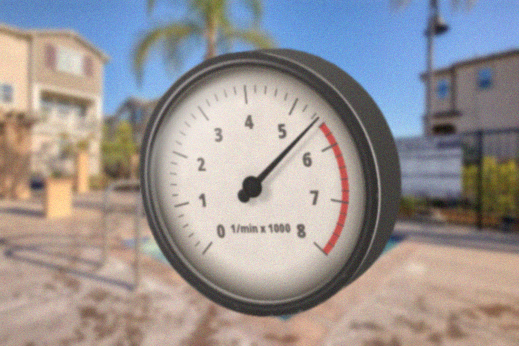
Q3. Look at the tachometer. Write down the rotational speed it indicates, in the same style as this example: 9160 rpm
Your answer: 5500 rpm
